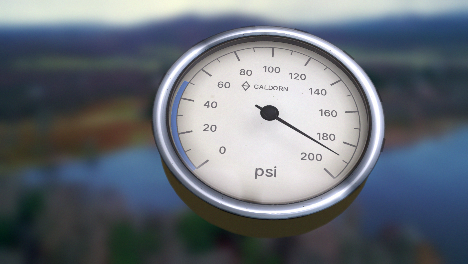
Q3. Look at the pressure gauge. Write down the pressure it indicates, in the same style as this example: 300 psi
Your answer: 190 psi
